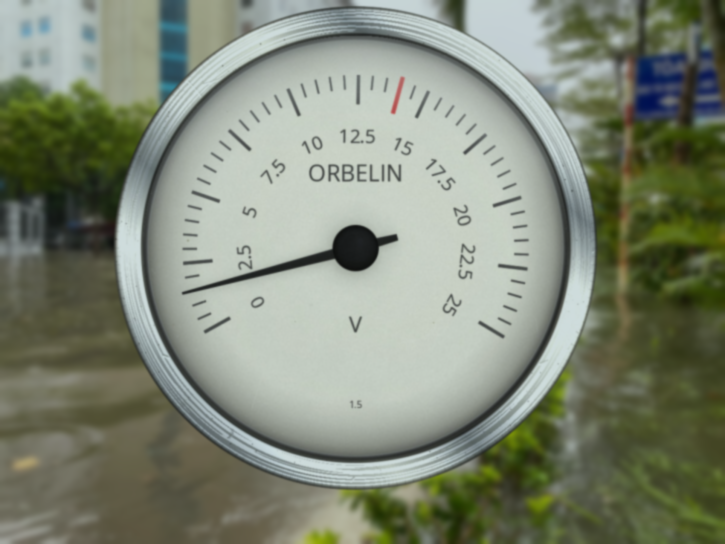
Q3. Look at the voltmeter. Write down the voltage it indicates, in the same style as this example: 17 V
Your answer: 1.5 V
